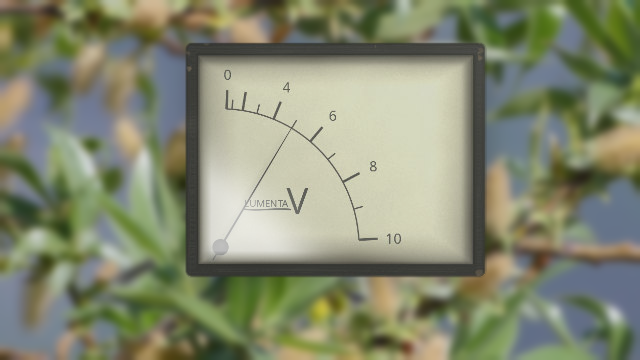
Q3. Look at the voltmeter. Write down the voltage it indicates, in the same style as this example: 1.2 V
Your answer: 5 V
